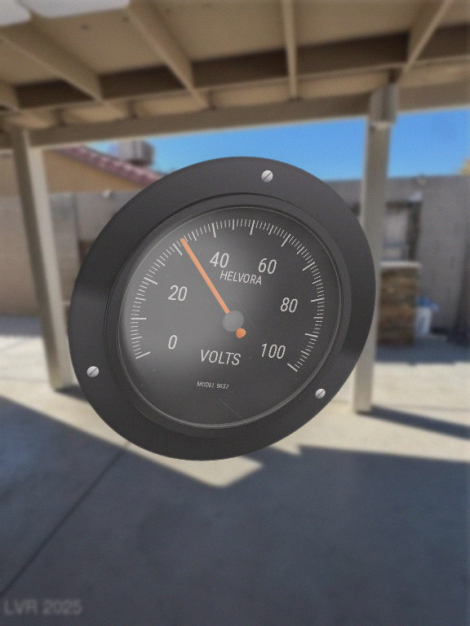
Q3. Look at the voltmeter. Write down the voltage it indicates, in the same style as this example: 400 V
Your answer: 32 V
